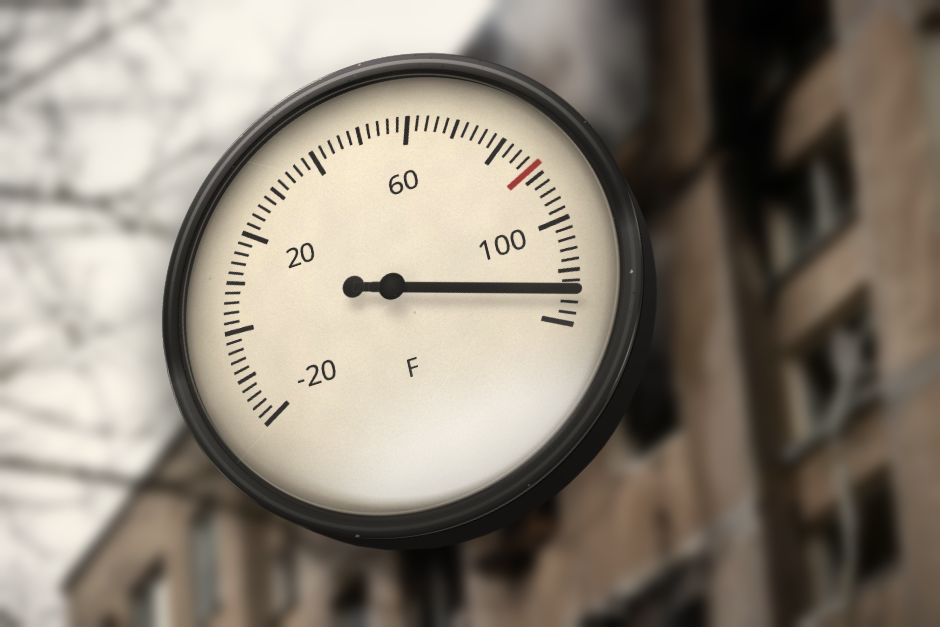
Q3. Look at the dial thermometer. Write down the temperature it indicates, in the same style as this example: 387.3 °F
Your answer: 114 °F
